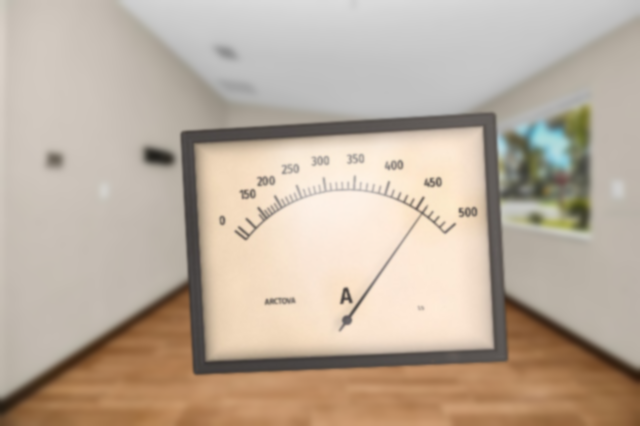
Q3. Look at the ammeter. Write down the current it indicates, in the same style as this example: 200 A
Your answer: 460 A
